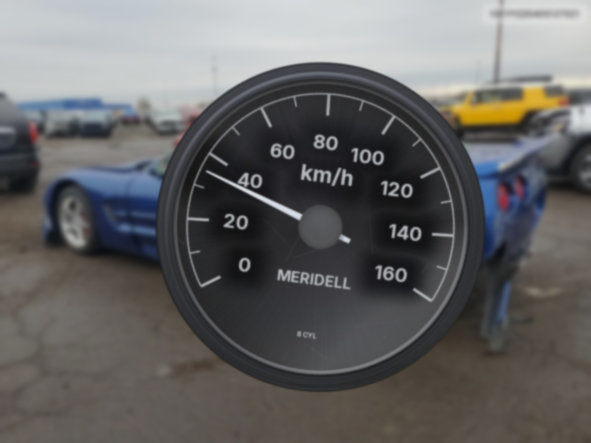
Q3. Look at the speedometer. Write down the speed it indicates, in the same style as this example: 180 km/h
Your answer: 35 km/h
